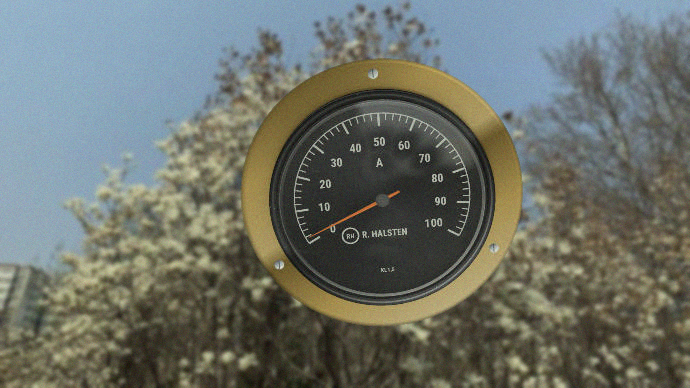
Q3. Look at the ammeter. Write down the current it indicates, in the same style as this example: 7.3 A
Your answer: 2 A
